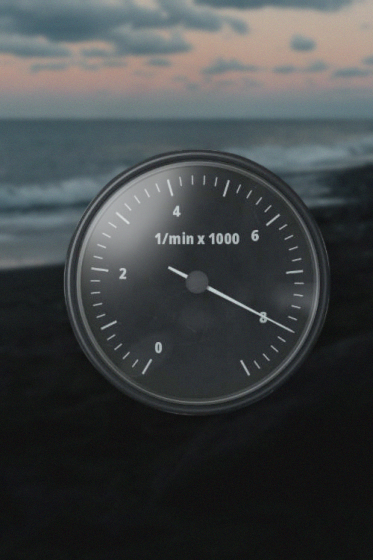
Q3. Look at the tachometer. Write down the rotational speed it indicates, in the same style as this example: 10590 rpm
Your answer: 8000 rpm
